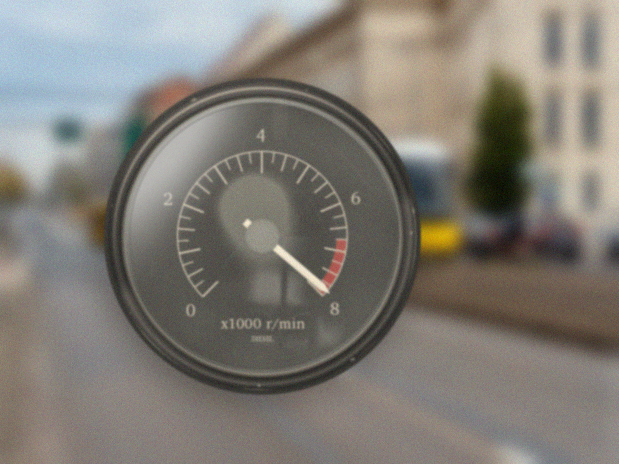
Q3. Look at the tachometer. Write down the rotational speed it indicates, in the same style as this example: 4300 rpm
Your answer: 7875 rpm
